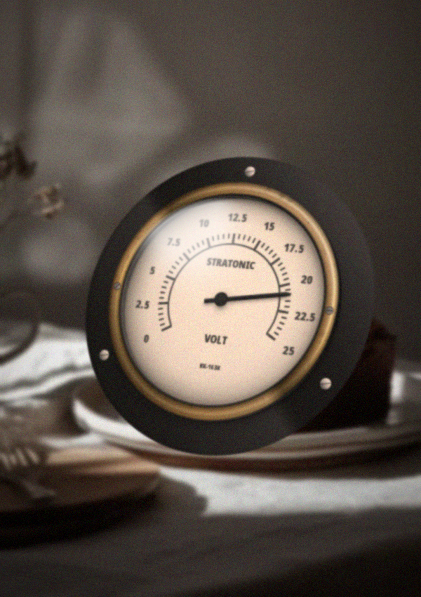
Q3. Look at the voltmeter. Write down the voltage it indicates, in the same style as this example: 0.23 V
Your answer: 21 V
